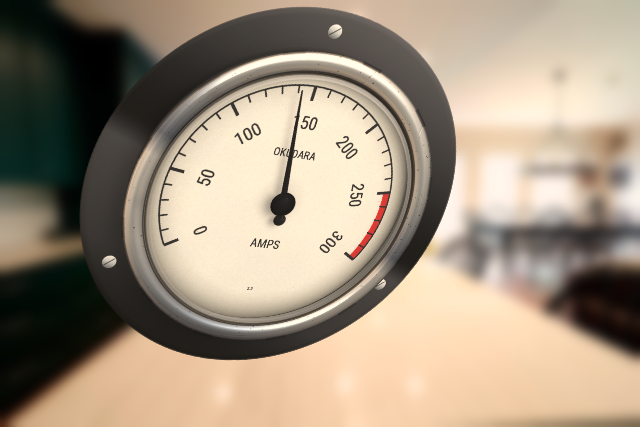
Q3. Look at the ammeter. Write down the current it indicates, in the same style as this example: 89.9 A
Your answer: 140 A
